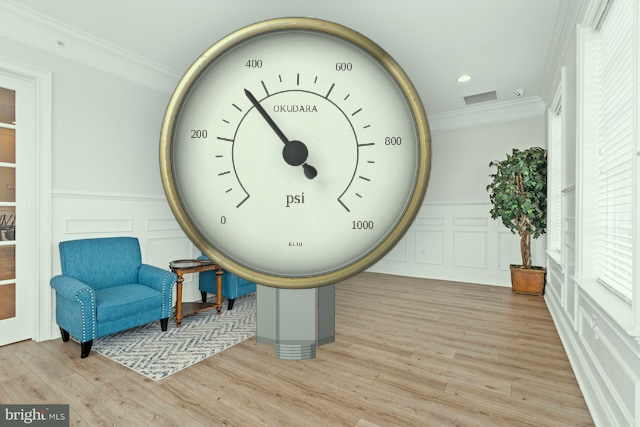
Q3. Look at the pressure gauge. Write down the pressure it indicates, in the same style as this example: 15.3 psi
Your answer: 350 psi
